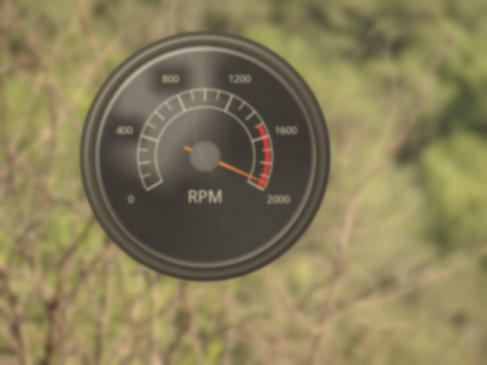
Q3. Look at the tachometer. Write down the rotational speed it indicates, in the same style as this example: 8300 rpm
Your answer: 1950 rpm
